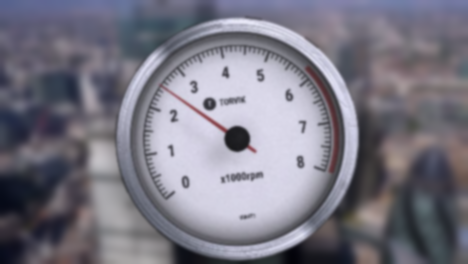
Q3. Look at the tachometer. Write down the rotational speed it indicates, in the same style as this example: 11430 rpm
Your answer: 2500 rpm
